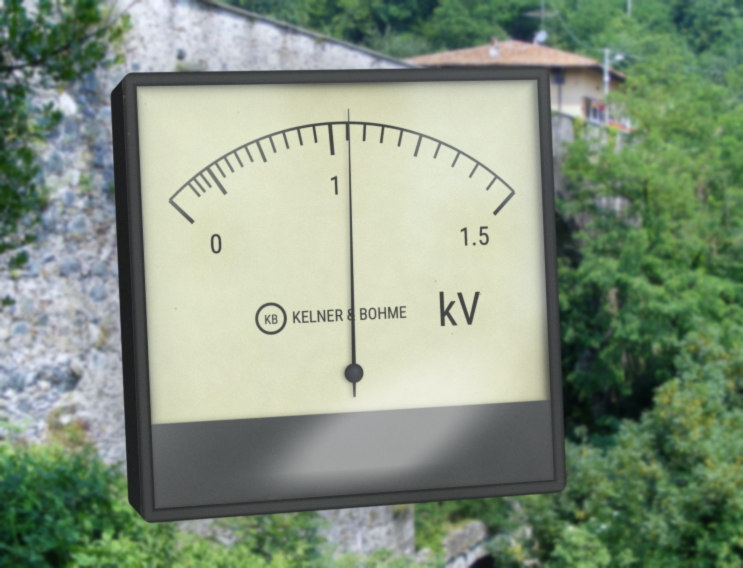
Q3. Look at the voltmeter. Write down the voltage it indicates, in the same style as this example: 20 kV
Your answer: 1.05 kV
